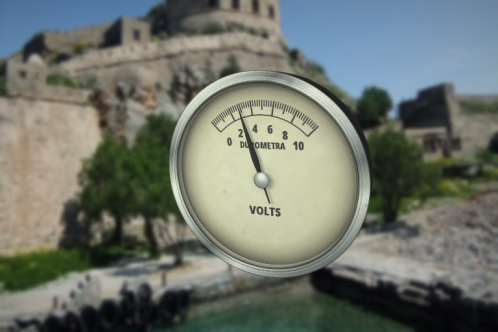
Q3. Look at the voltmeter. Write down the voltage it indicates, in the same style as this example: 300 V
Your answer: 3 V
